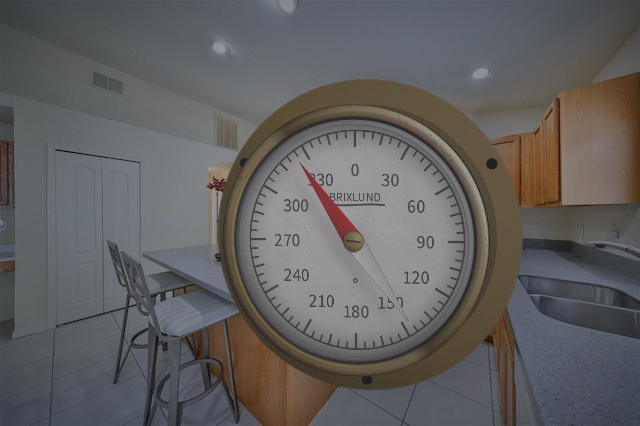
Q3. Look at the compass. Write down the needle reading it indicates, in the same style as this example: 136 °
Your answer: 325 °
